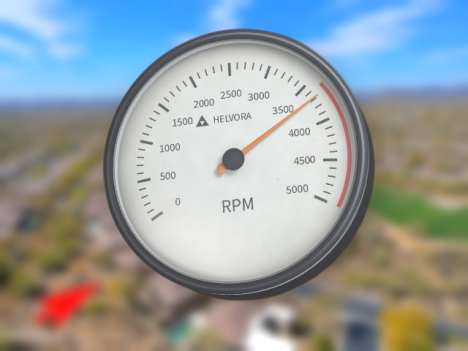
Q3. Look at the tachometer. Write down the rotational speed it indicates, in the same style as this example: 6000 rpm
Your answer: 3700 rpm
